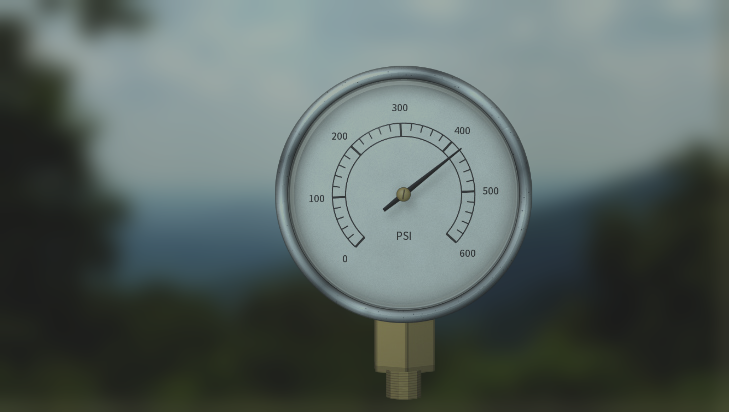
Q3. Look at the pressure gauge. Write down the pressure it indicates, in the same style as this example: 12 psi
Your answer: 420 psi
